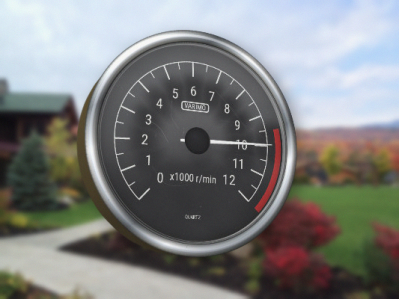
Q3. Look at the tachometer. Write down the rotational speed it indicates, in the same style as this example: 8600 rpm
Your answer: 10000 rpm
